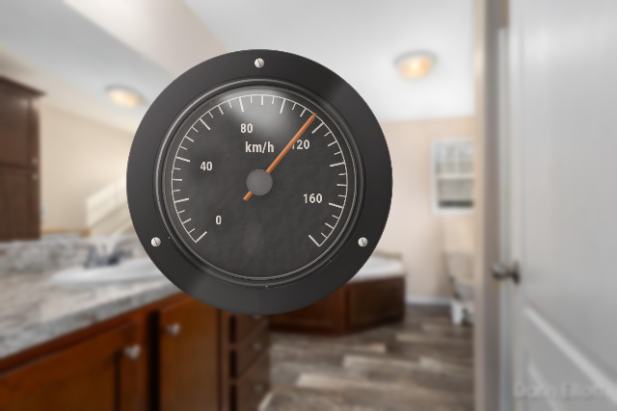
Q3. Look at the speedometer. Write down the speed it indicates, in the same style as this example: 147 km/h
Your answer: 115 km/h
